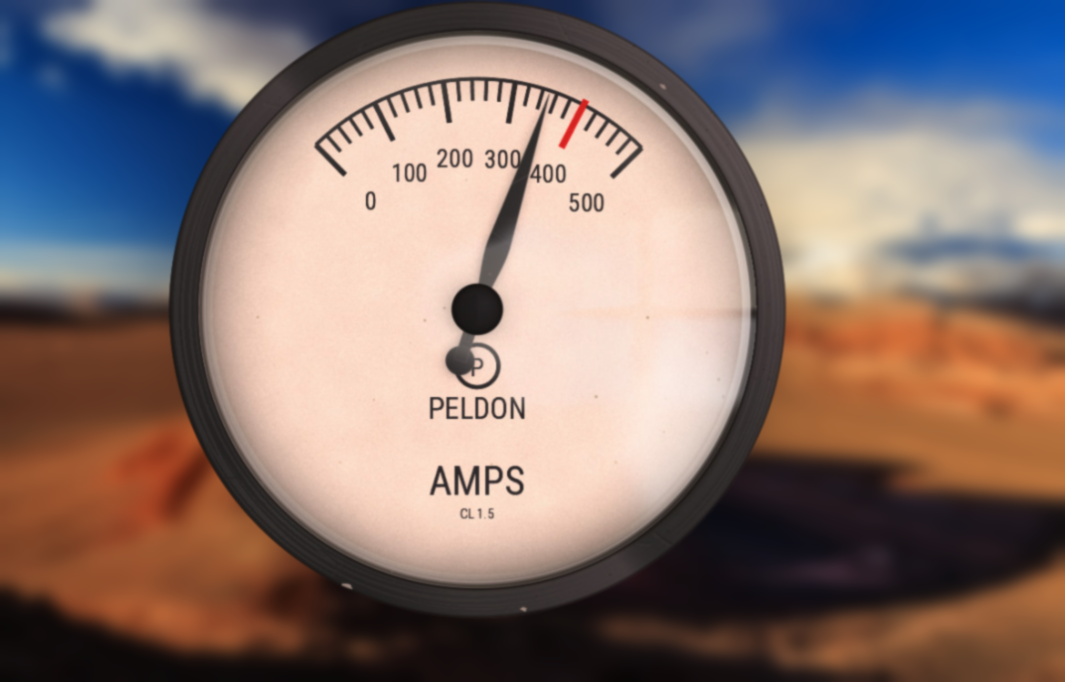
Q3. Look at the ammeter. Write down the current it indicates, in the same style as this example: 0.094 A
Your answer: 350 A
